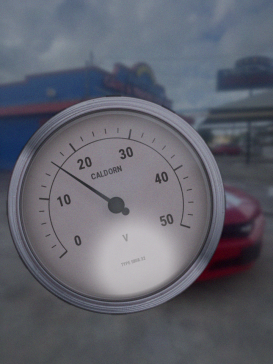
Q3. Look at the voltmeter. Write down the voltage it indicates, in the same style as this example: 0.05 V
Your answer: 16 V
